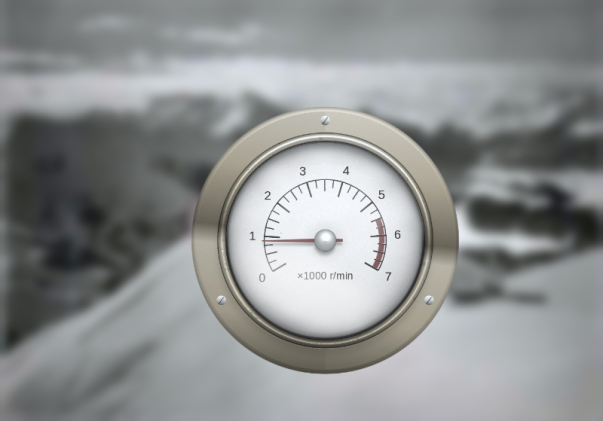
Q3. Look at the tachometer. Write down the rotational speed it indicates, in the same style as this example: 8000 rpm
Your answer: 875 rpm
